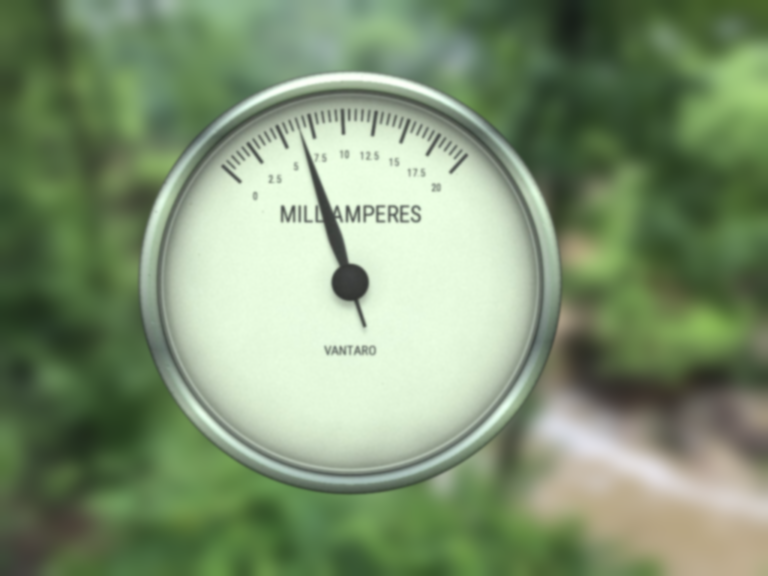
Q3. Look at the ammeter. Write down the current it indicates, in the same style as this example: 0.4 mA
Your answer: 6.5 mA
